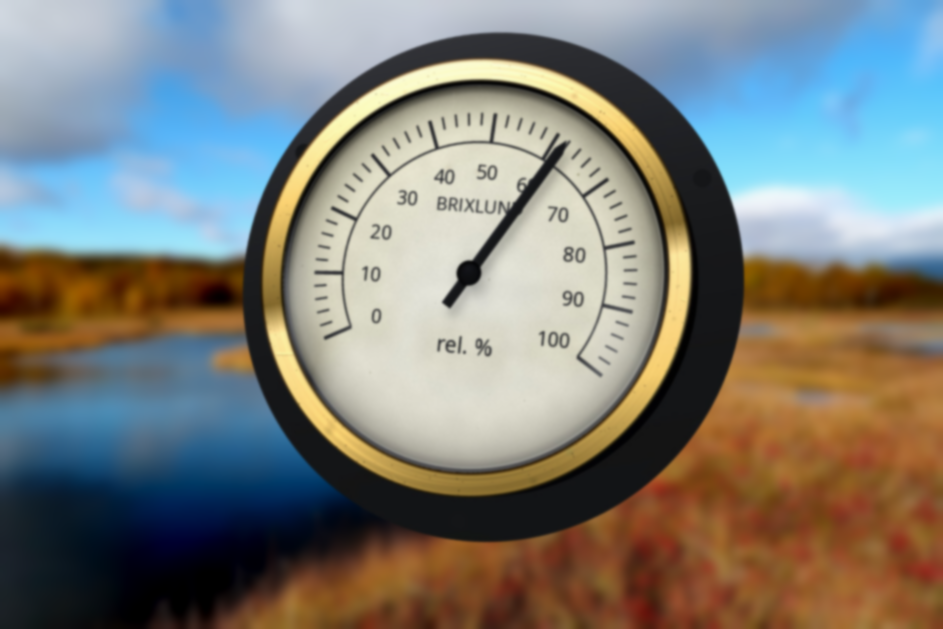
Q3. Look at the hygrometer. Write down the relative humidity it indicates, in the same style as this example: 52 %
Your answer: 62 %
